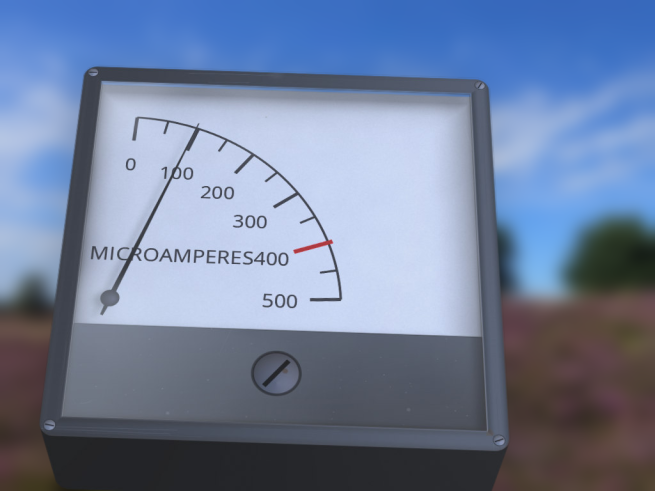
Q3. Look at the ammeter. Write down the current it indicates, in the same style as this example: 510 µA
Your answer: 100 µA
